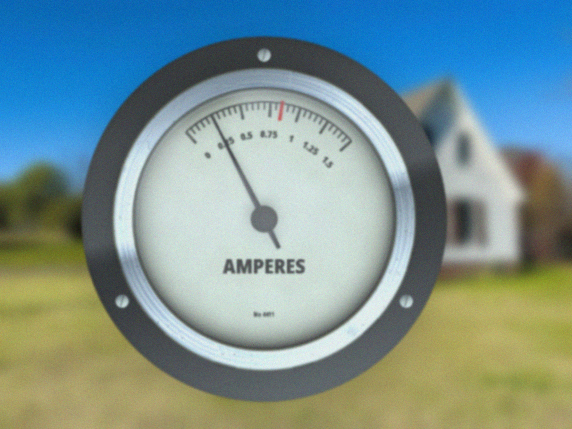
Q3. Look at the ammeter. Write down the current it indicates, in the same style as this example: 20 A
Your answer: 0.25 A
